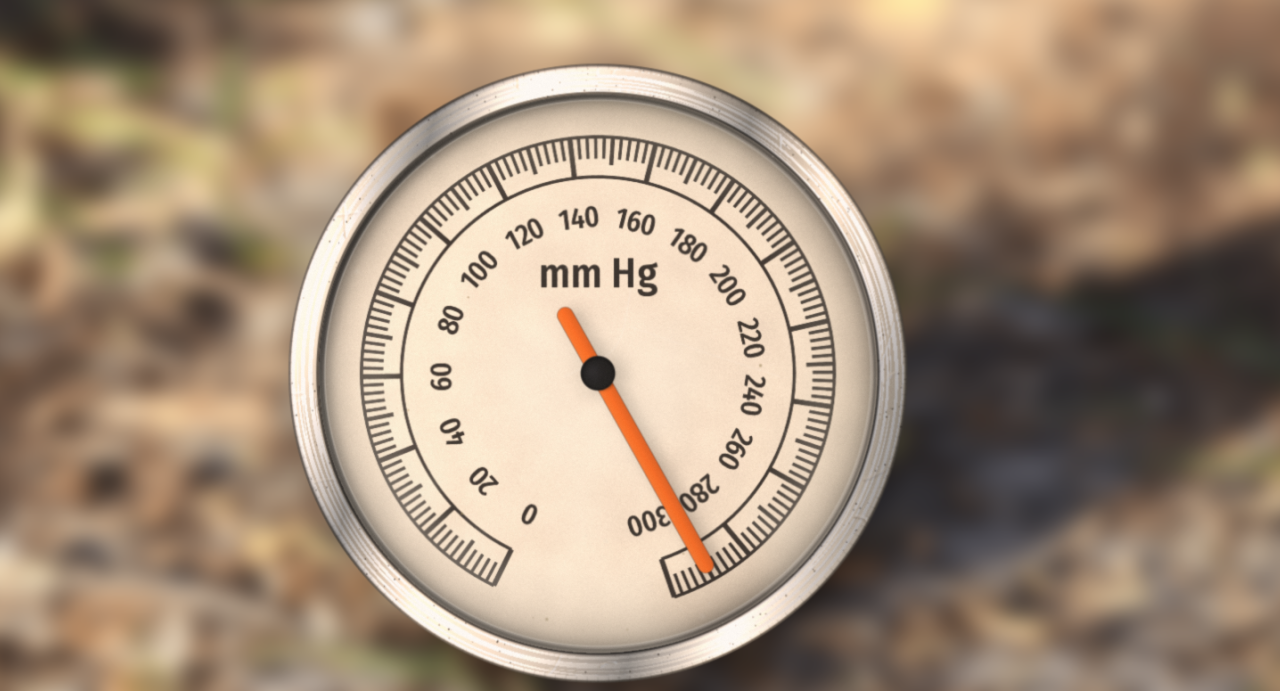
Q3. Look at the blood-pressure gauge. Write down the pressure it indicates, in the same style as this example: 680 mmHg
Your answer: 290 mmHg
